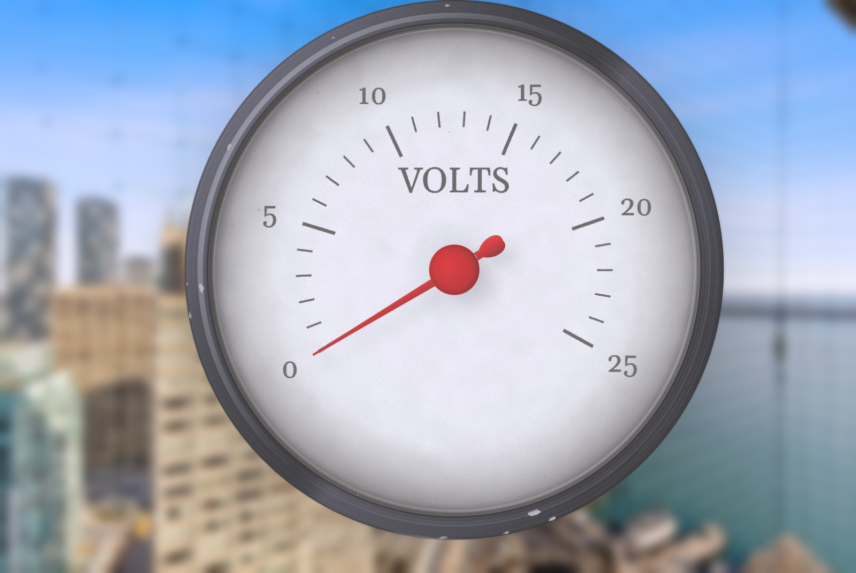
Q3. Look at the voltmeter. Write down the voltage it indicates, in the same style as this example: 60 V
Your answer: 0 V
